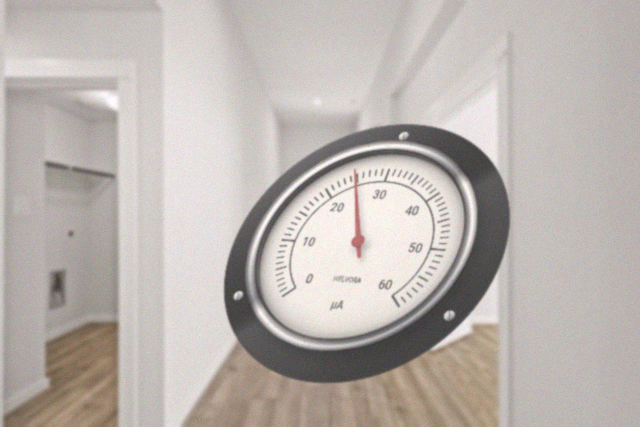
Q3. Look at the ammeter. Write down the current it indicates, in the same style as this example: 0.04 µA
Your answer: 25 µA
